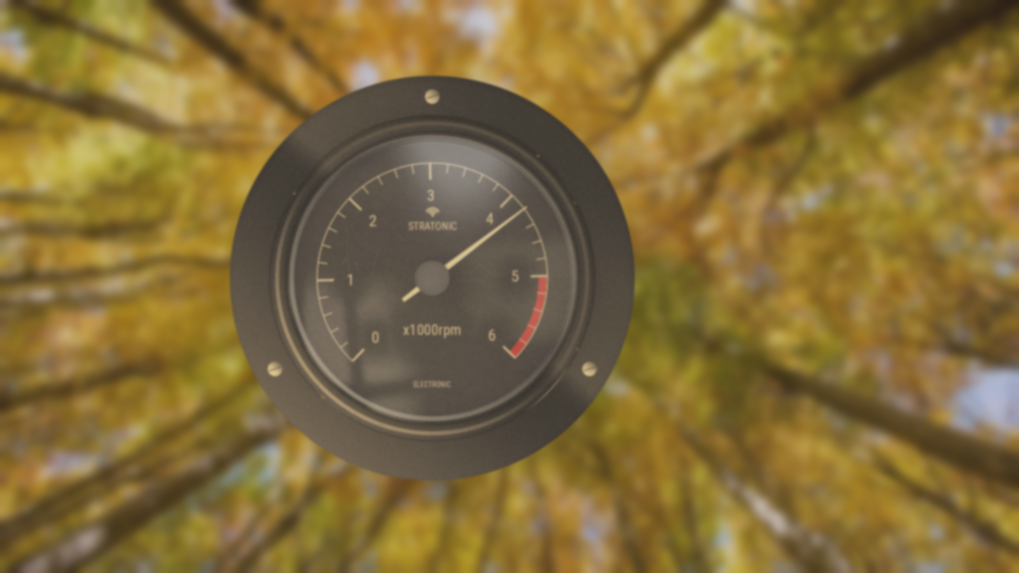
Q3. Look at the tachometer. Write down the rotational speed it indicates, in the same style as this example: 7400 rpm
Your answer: 4200 rpm
